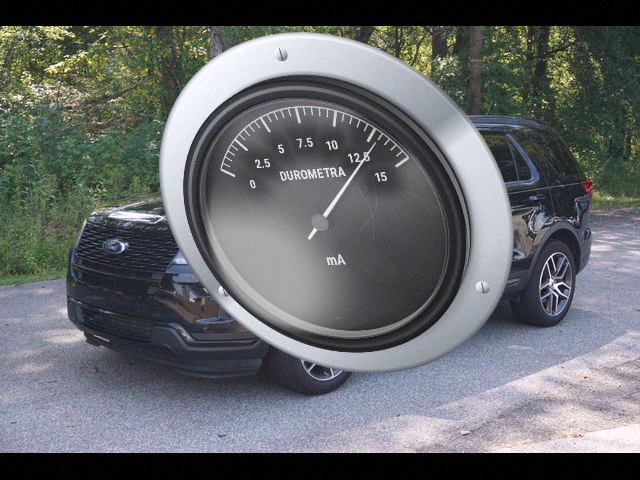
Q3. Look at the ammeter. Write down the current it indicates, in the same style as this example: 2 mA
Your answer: 13 mA
